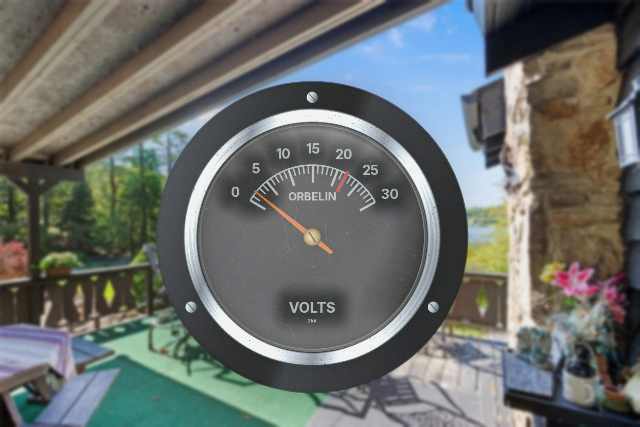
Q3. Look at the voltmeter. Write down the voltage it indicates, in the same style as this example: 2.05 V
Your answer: 2 V
